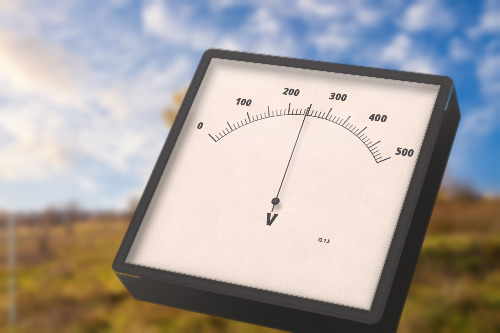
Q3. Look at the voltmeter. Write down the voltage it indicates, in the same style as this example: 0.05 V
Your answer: 250 V
